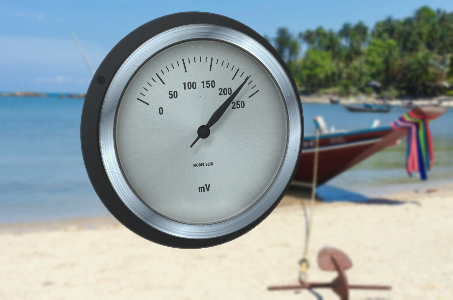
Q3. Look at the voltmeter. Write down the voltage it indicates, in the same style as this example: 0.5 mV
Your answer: 220 mV
